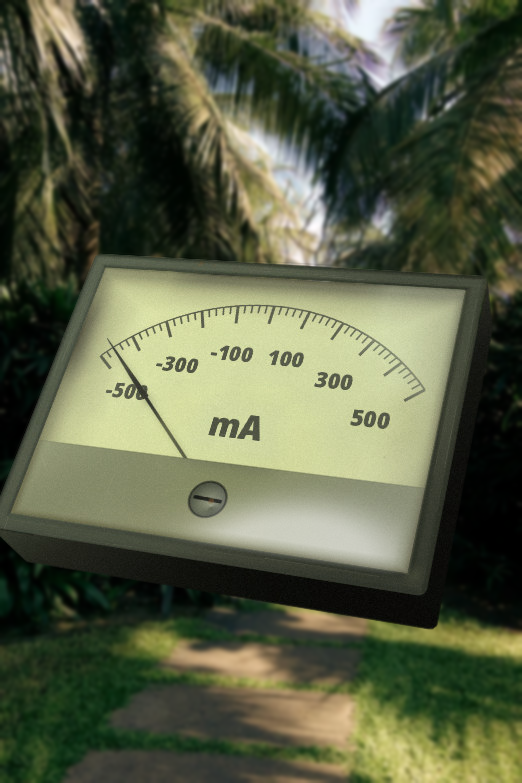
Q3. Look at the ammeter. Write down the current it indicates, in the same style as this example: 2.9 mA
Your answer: -460 mA
